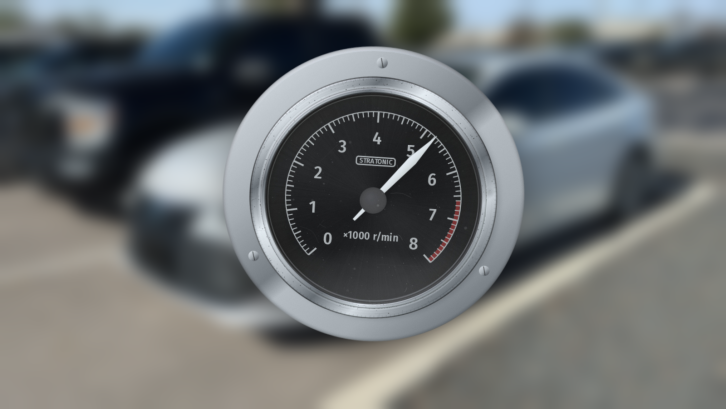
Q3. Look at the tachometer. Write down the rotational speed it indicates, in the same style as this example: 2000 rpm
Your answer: 5200 rpm
